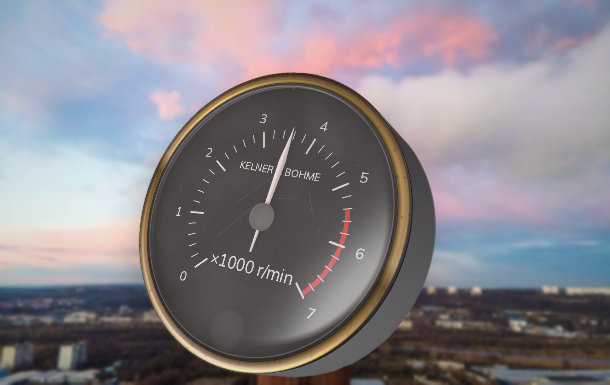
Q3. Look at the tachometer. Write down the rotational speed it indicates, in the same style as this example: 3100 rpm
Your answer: 3600 rpm
